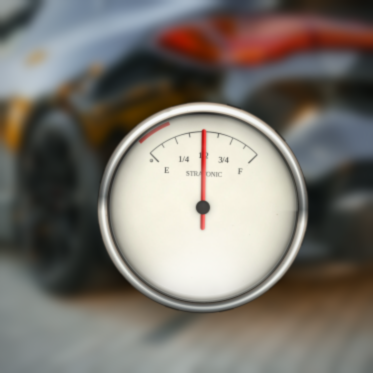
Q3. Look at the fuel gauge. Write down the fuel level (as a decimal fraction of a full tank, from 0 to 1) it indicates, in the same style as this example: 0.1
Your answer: 0.5
